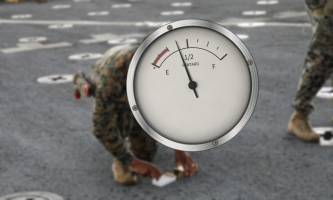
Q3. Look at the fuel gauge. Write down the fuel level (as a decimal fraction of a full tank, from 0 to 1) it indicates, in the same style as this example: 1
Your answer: 0.375
